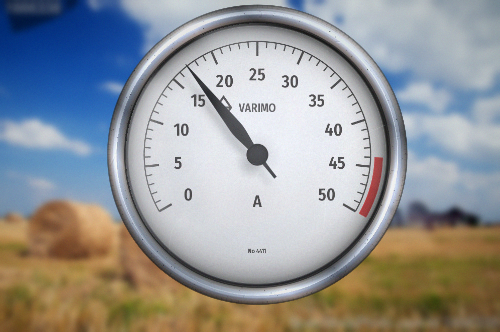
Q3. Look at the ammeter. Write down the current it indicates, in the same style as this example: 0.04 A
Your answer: 17 A
